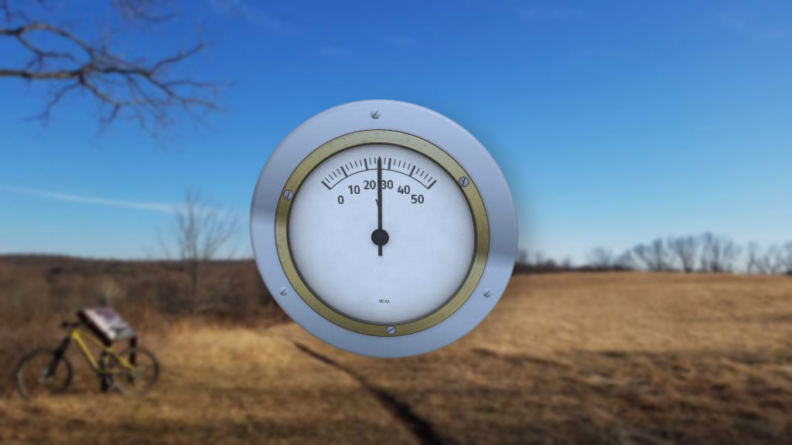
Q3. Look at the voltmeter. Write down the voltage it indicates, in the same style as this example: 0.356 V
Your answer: 26 V
